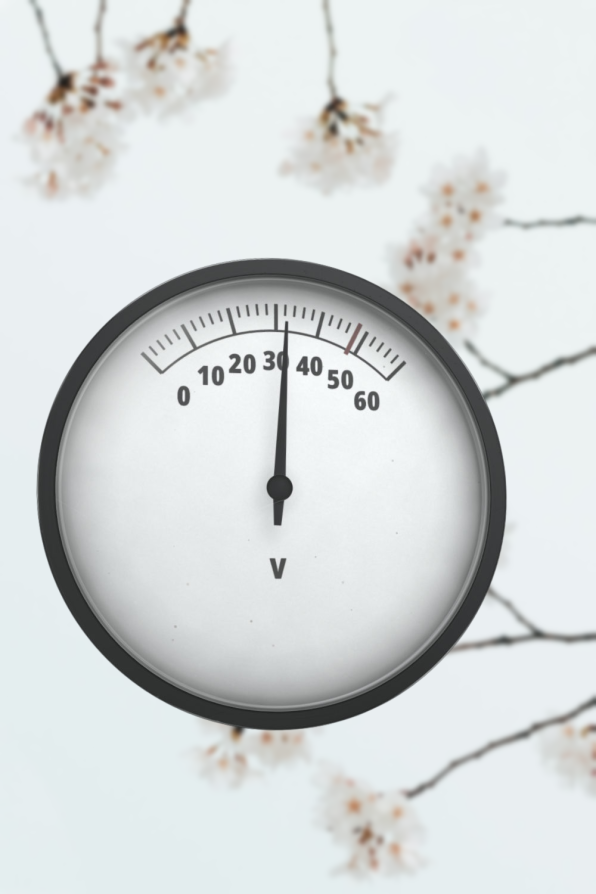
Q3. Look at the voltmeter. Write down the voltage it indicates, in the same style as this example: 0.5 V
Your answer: 32 V
